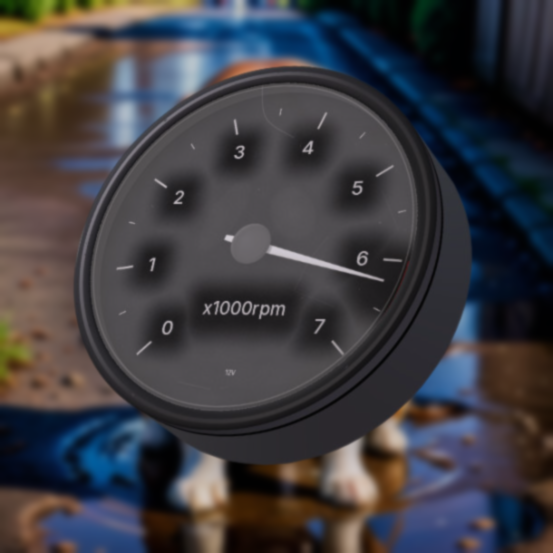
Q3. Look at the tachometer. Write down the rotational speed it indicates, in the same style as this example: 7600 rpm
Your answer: 6250 rpm
